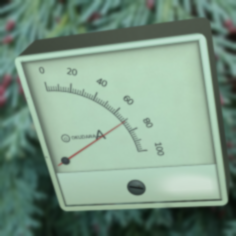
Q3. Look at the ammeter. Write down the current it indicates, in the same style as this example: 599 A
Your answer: 70 A
